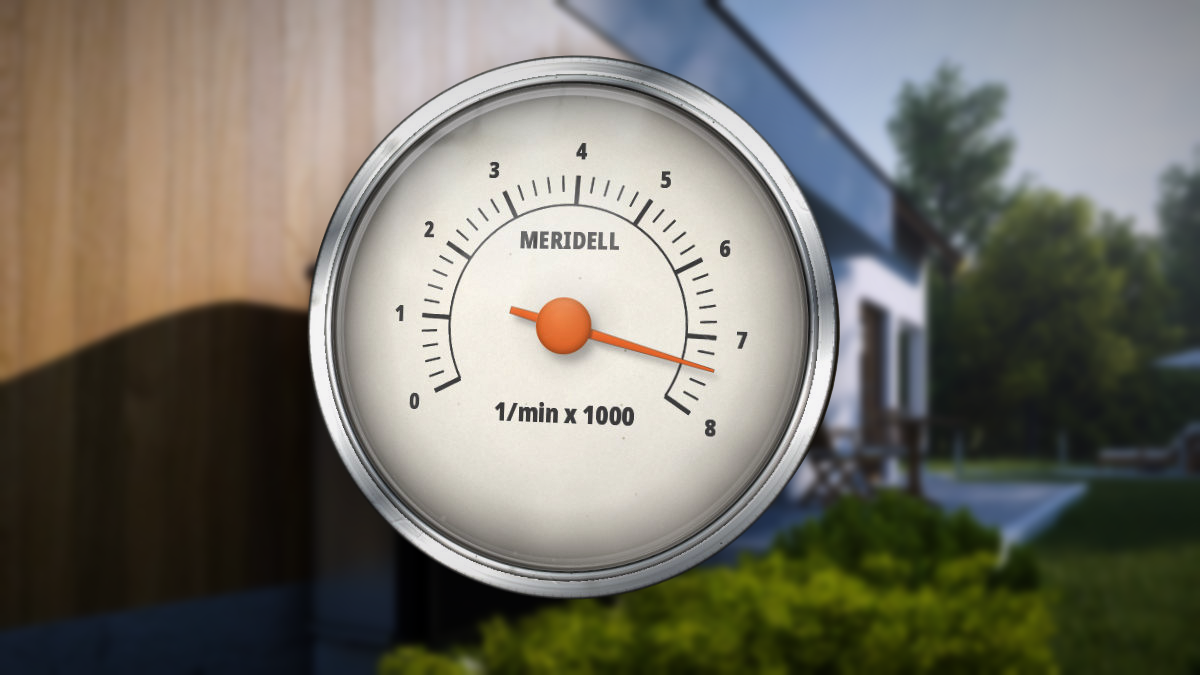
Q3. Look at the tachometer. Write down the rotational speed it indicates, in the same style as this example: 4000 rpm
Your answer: 7400 rpm
